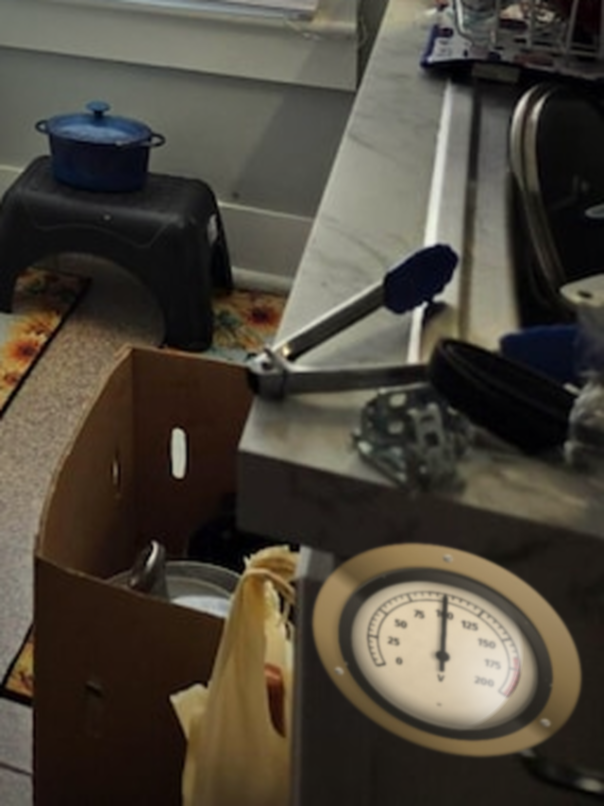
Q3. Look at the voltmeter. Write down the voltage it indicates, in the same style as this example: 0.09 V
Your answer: 100 V
